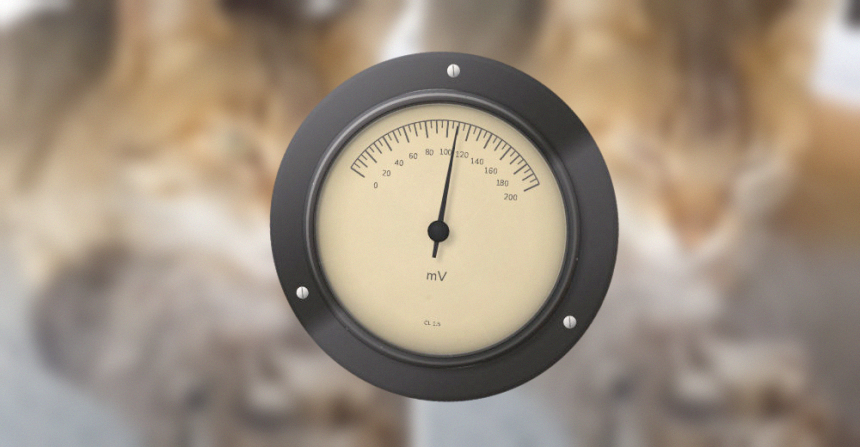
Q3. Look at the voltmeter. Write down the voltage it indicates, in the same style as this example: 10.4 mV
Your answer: 110 mV
